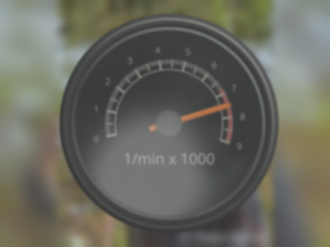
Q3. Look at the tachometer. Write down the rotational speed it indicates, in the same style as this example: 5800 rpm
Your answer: 7500 rpm
